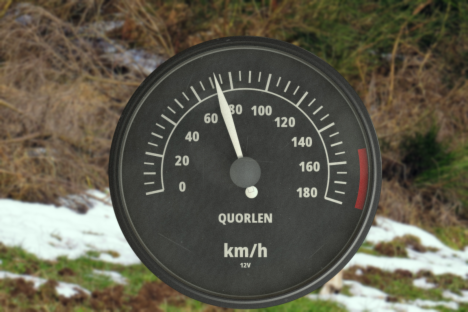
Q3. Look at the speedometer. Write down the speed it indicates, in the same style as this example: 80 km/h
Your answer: 72.5 km/h
